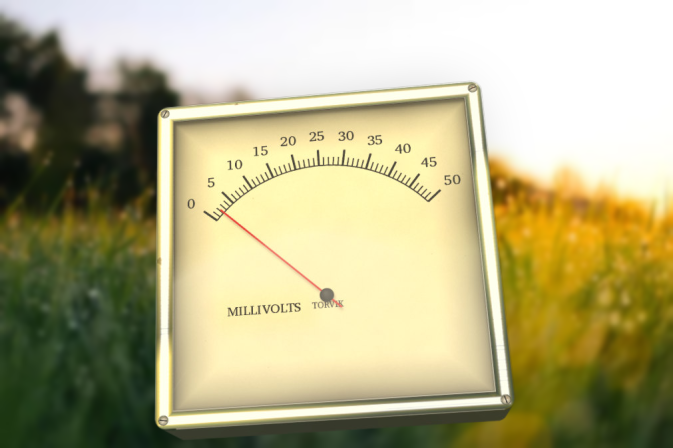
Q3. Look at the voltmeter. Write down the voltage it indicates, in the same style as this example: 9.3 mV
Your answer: 2 mV
